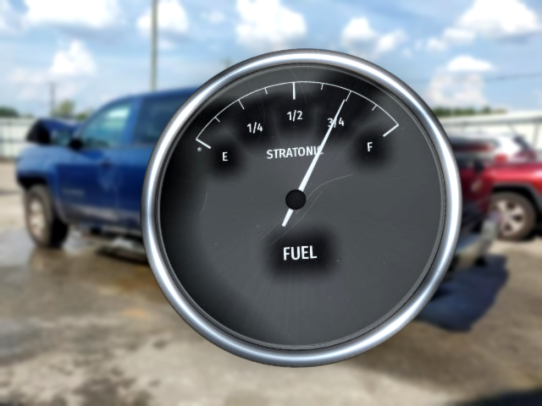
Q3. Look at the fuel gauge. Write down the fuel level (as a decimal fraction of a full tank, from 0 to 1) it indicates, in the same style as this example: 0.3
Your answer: 0.75
